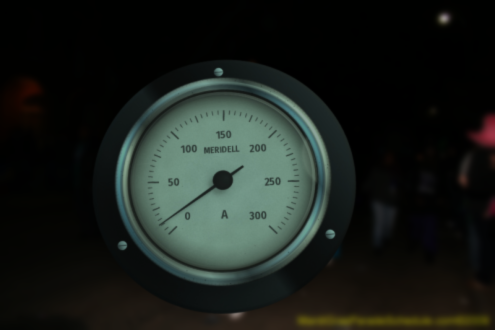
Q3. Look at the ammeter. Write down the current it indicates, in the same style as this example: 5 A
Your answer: 10 A
